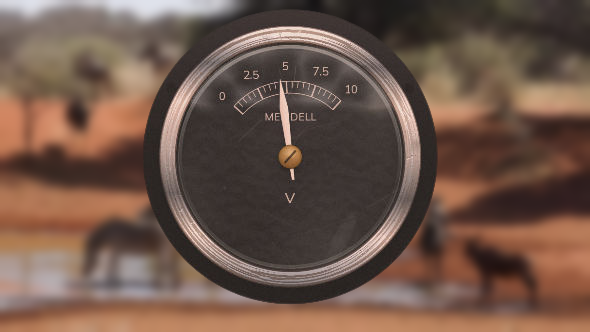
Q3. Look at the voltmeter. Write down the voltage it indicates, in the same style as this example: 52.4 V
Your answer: 4.5 V
